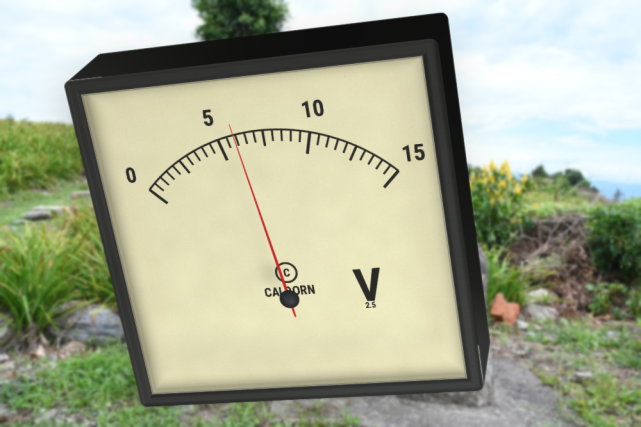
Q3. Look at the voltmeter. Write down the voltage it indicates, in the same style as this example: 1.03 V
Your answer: 6 V
